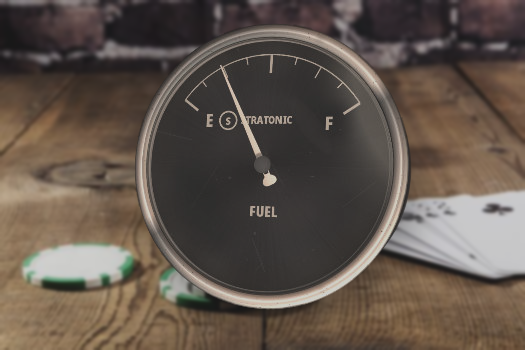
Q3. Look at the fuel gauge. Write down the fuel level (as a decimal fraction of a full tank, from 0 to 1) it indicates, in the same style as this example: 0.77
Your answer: 0.25
